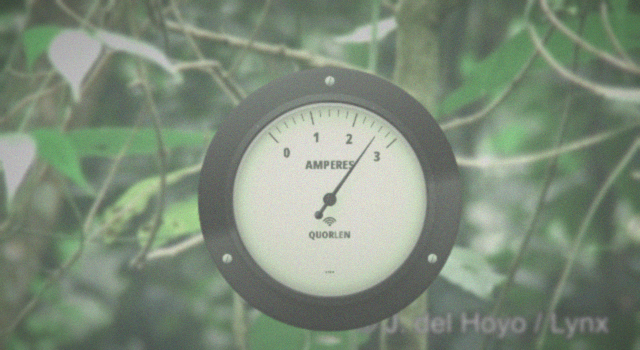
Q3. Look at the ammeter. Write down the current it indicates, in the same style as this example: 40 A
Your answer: 2.6 A
